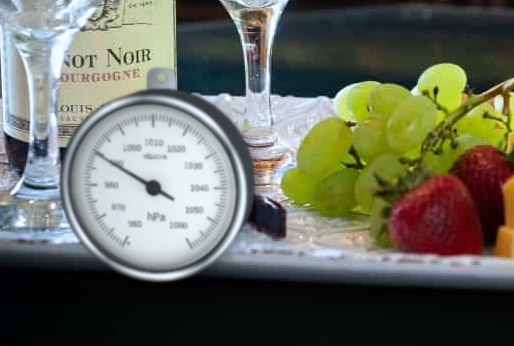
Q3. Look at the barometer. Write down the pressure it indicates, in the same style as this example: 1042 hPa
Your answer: 990 hPa
